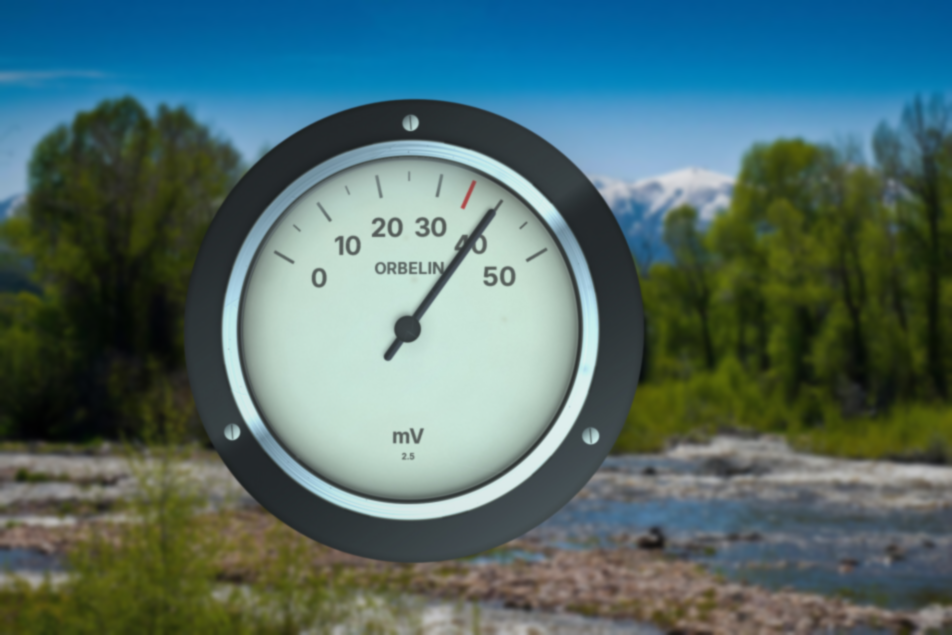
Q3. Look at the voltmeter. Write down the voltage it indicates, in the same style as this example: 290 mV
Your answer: 40 mV
